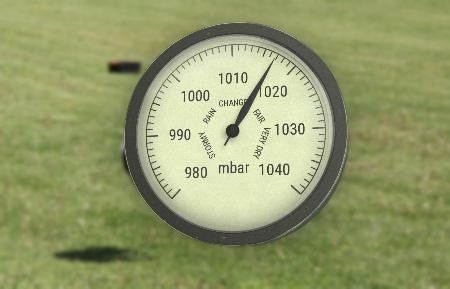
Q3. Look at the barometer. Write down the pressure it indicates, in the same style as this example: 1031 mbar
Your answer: 1017 mbar
